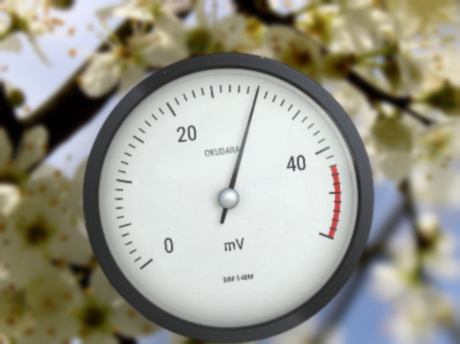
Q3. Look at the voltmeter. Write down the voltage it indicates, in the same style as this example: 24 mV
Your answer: 30 mV
